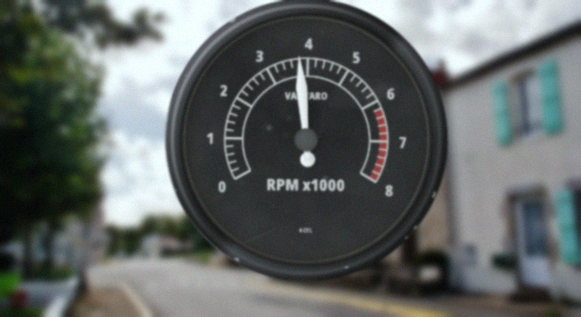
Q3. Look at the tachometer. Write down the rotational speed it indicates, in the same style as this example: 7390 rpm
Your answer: 3800 rpm
